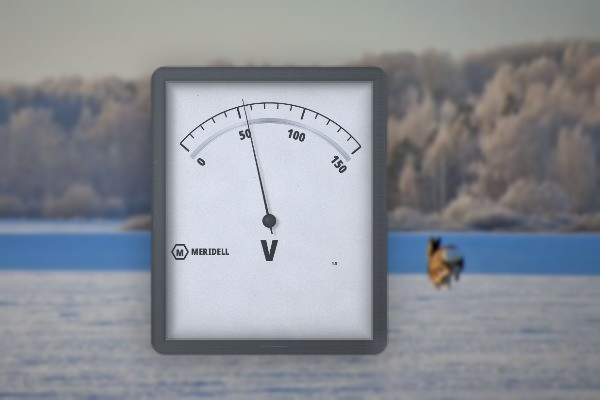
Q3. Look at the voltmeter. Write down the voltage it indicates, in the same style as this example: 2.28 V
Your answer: 55 V
